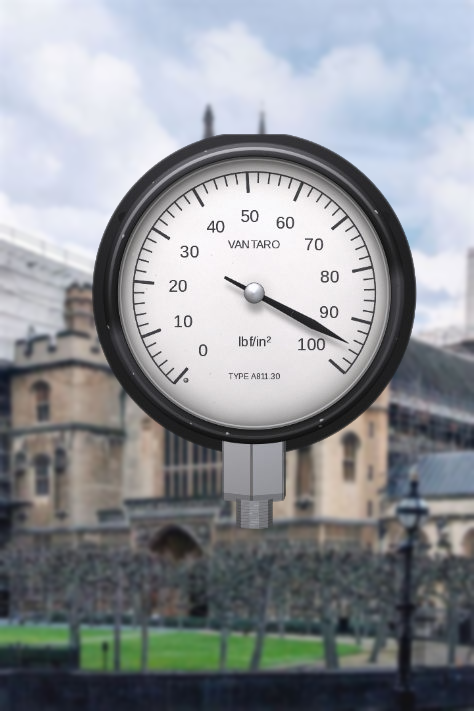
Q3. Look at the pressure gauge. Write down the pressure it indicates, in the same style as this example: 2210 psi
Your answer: 95 psi
